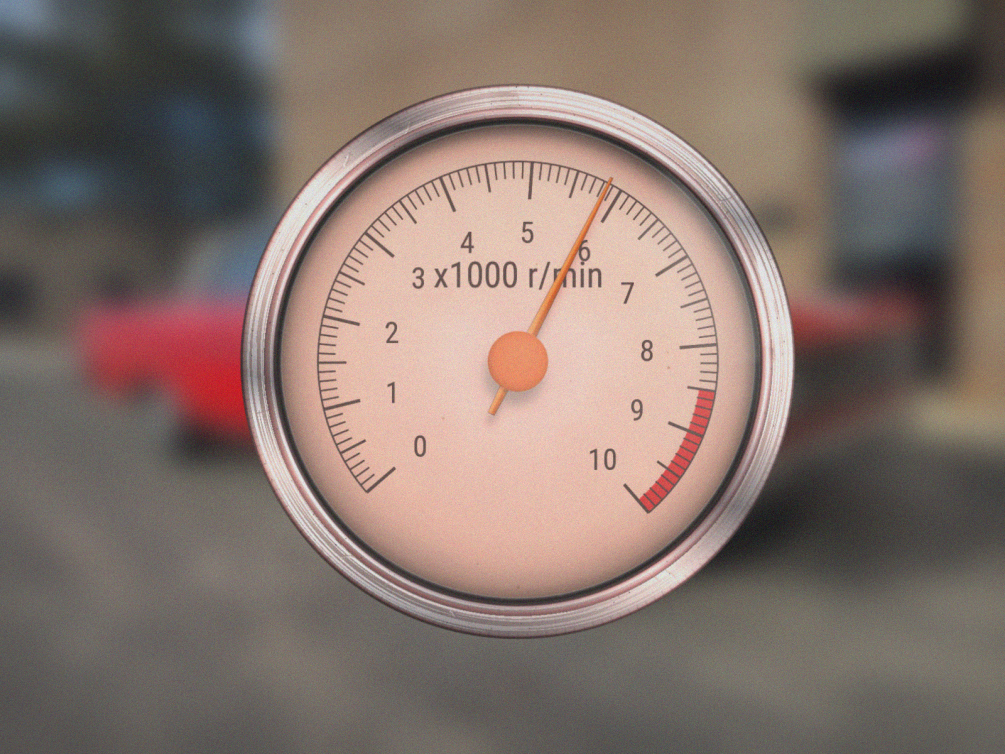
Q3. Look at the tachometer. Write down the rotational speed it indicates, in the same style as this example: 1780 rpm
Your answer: 5850 rpm
